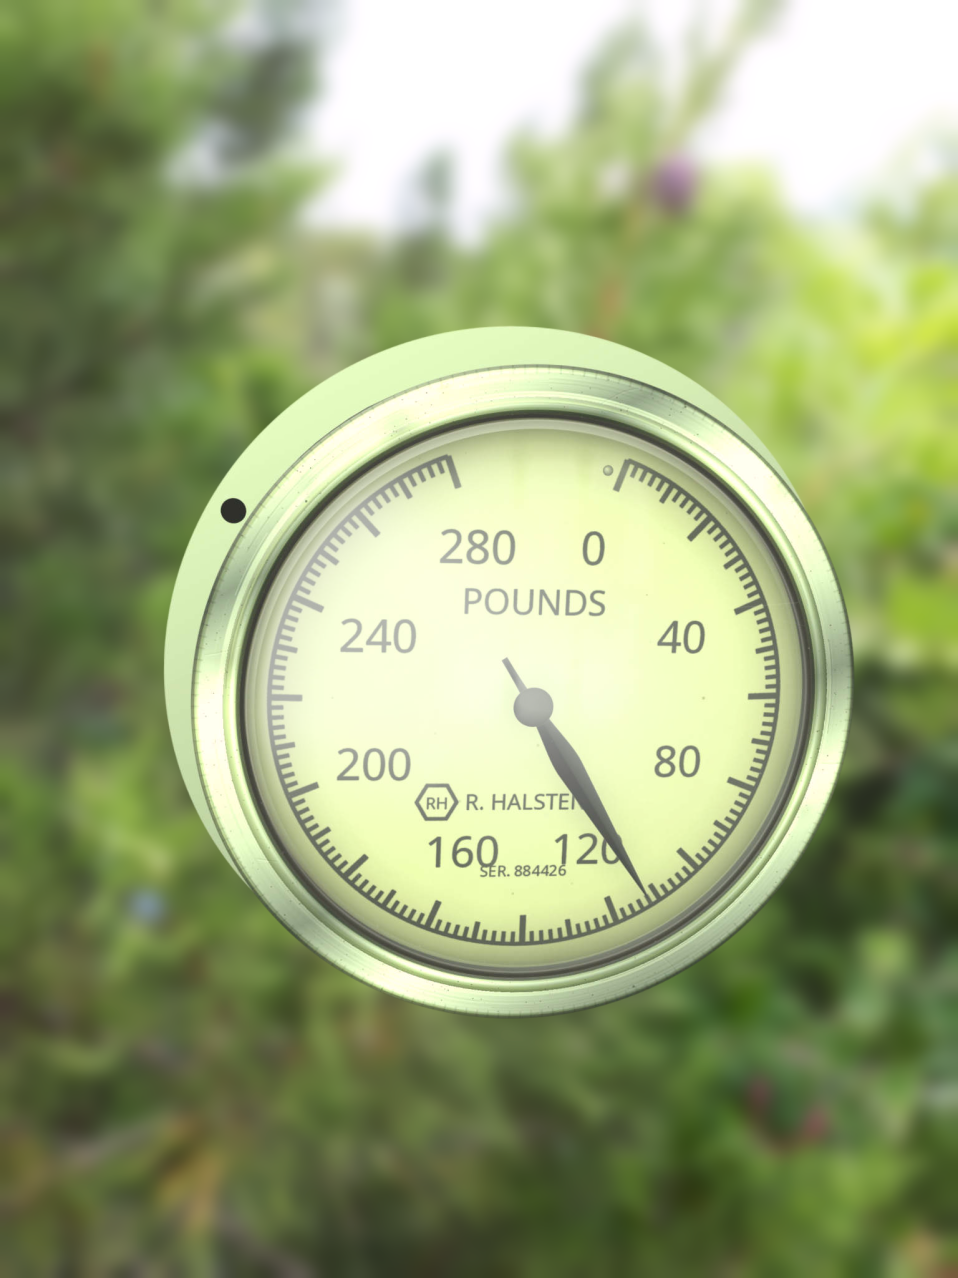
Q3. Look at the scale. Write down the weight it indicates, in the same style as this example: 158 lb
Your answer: 112 lb
